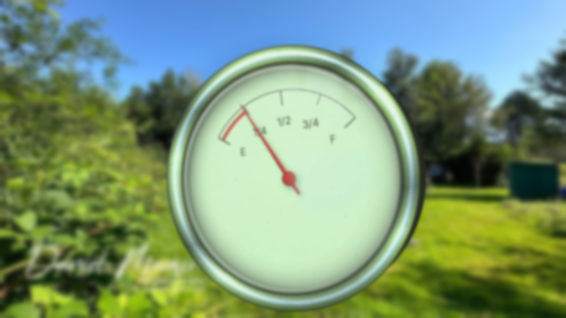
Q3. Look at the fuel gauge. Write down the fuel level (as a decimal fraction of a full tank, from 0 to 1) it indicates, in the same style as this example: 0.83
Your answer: 0.25
